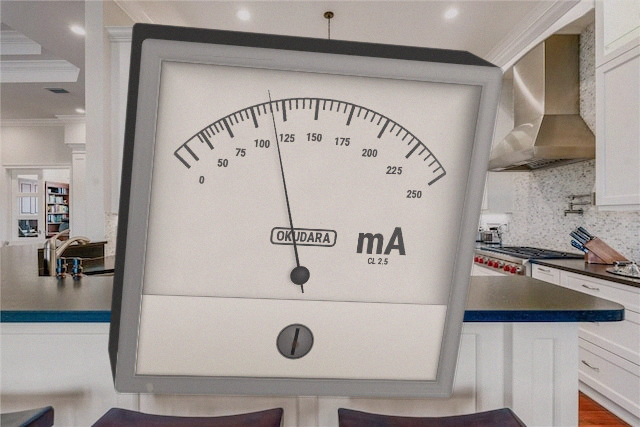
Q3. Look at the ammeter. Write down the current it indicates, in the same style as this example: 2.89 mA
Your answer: 115 mA
